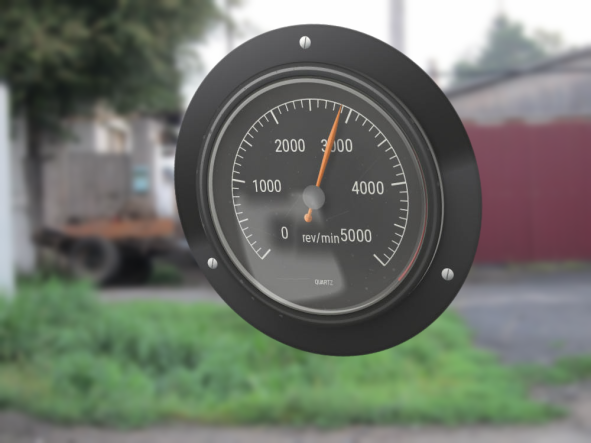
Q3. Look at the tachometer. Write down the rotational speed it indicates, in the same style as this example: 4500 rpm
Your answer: 2900 rpm
